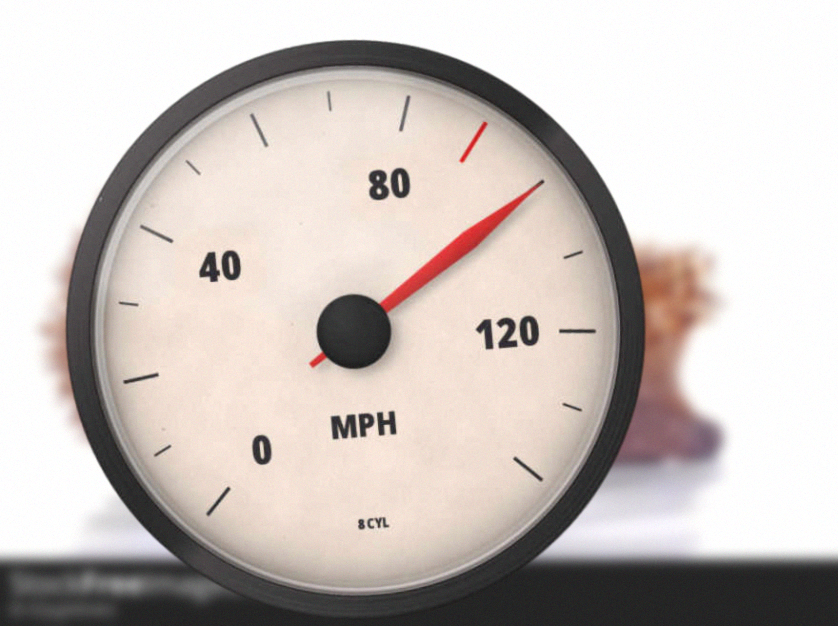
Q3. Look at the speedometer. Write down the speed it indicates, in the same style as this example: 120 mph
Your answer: 100 mph
